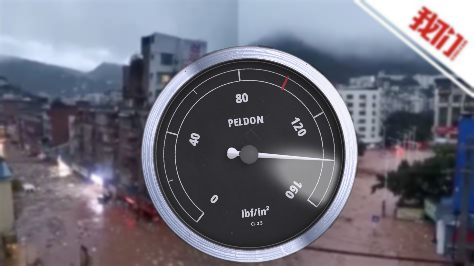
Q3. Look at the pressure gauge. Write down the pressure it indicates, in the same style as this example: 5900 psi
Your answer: 140 psi
